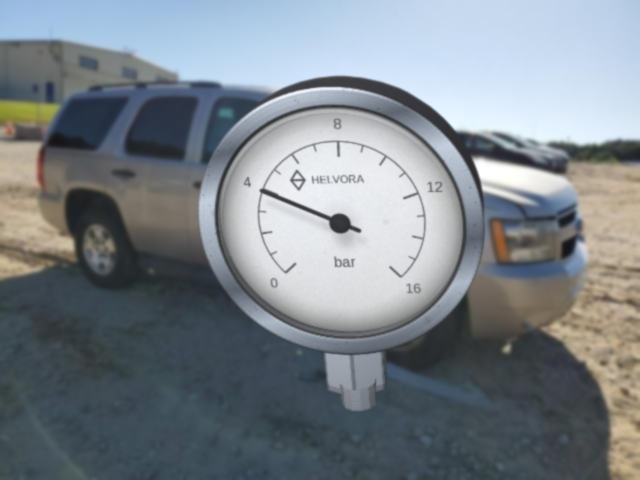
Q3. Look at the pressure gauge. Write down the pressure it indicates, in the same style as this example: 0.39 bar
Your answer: 4 bar
